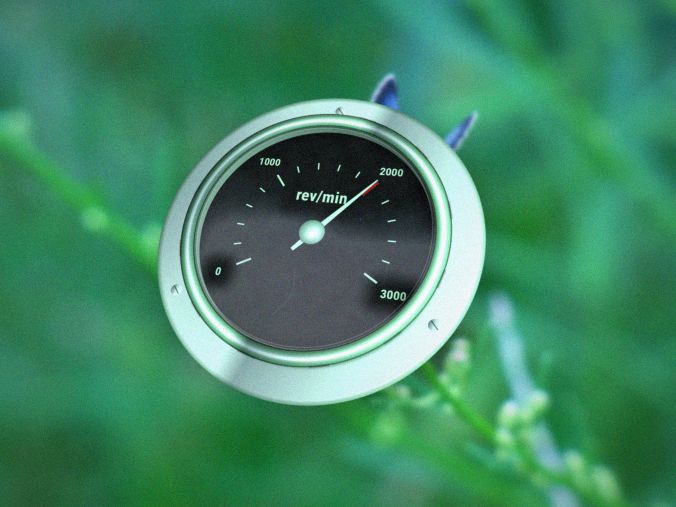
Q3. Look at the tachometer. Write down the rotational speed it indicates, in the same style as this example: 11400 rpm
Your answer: 2000 rpm
